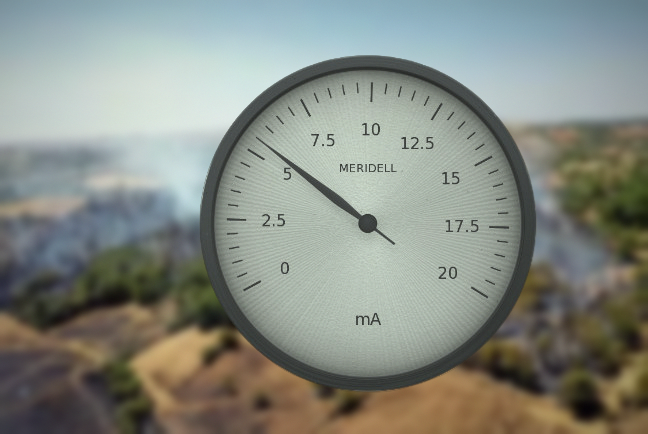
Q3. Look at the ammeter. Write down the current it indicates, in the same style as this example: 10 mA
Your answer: 5.5 mA
